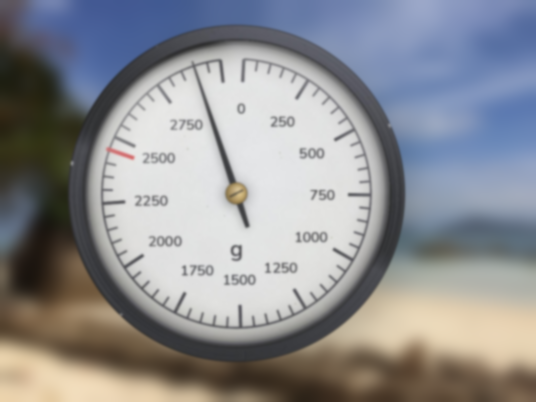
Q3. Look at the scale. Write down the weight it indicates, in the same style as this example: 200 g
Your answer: 2900 g
